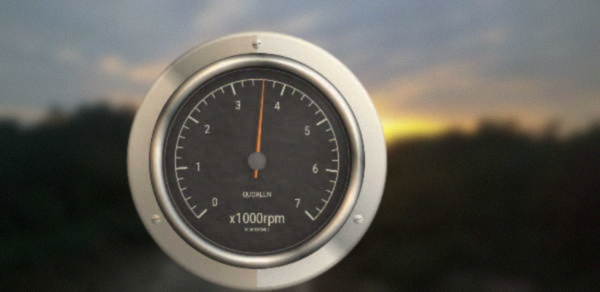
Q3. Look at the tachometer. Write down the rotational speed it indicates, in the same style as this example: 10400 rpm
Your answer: 3600 rpm
